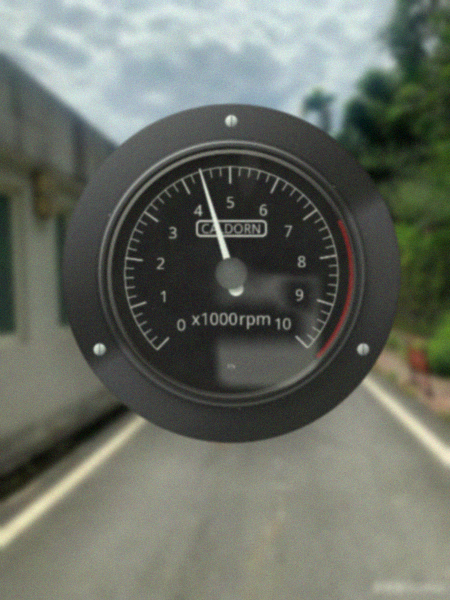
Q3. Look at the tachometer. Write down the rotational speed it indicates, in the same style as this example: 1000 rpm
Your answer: 4400 rpm
